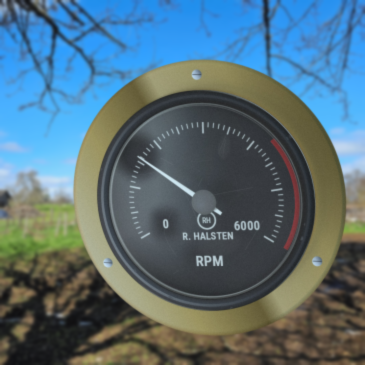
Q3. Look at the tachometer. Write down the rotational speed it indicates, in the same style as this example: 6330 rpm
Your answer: 1600 rpm
